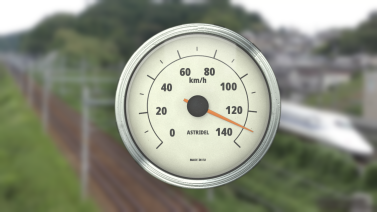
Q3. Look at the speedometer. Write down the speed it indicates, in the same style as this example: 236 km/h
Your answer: 130 km/h
